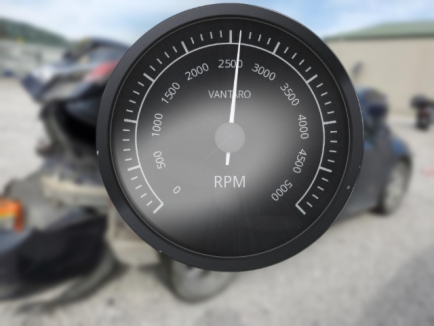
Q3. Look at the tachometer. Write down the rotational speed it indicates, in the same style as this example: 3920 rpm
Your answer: 2600 rpm
